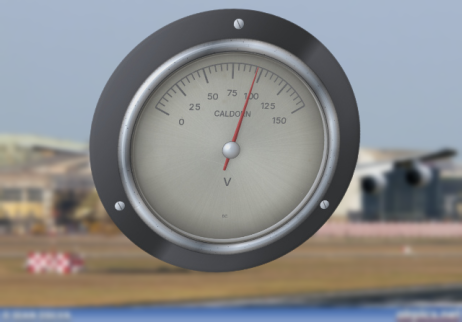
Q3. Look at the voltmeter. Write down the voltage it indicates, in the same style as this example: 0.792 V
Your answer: 95 V
